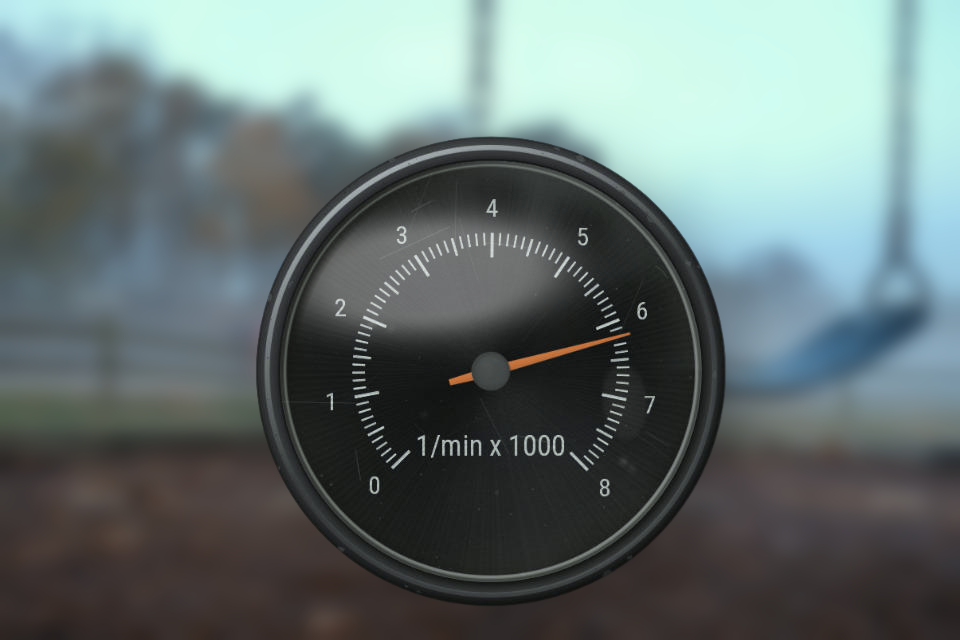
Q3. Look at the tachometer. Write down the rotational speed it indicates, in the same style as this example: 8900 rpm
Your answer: 6200 rpm
